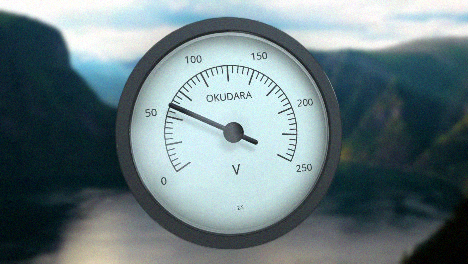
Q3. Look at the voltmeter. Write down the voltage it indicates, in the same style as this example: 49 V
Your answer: 60 V
